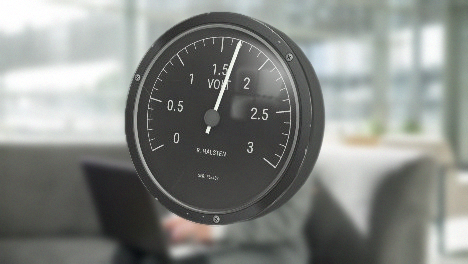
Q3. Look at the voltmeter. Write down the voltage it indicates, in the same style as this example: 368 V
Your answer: 1.7 V
